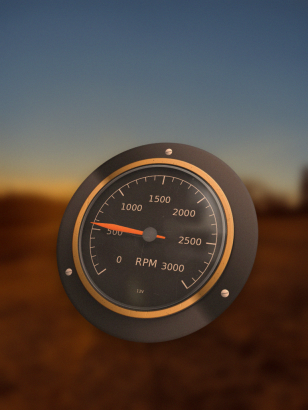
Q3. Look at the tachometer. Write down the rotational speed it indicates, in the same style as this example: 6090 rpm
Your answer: 550 rpm
